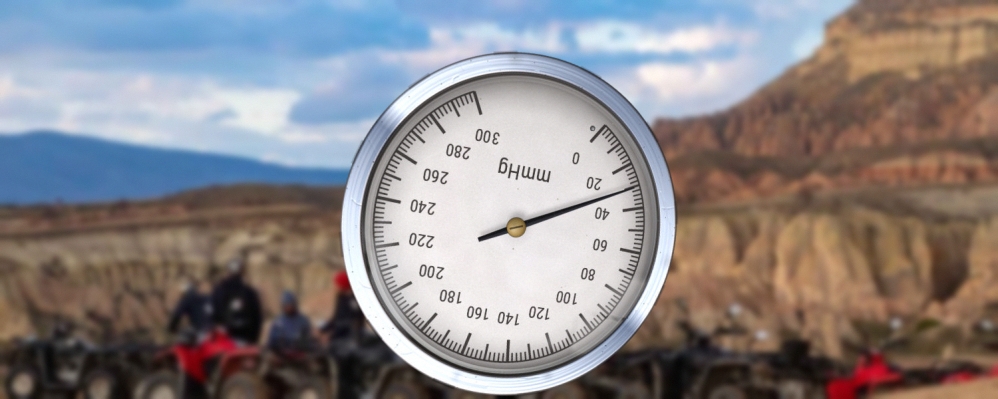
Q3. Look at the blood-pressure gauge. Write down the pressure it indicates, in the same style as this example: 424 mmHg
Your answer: 30 mmHg
